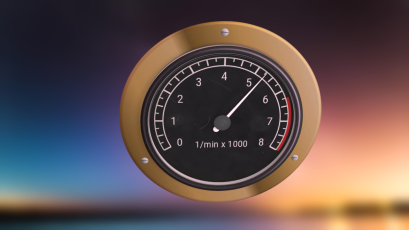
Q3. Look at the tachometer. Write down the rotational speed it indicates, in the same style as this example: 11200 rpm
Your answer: 5250 rpm
